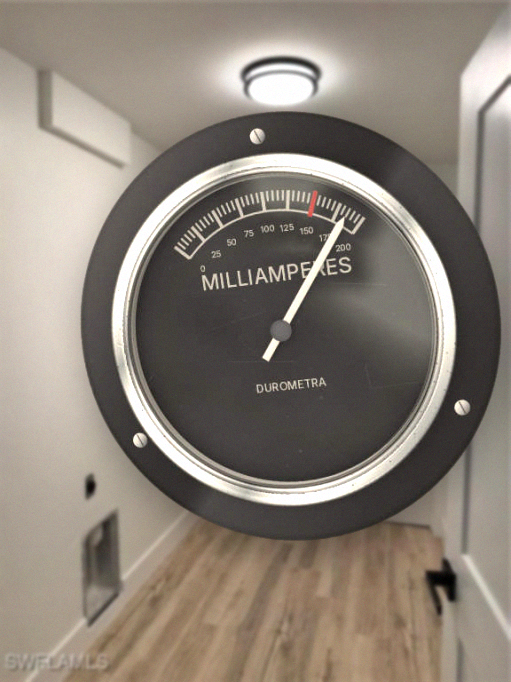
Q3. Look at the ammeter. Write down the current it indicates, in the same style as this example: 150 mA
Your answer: 185 mA
